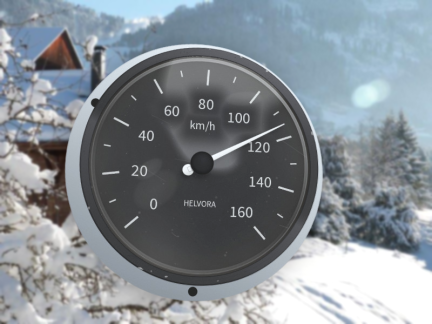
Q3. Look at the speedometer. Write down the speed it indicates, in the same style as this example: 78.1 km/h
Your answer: 115 km/h
